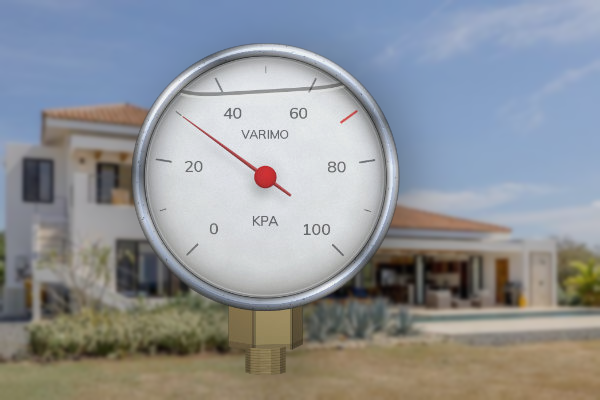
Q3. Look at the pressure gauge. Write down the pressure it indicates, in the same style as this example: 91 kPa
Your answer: 30 kPa
